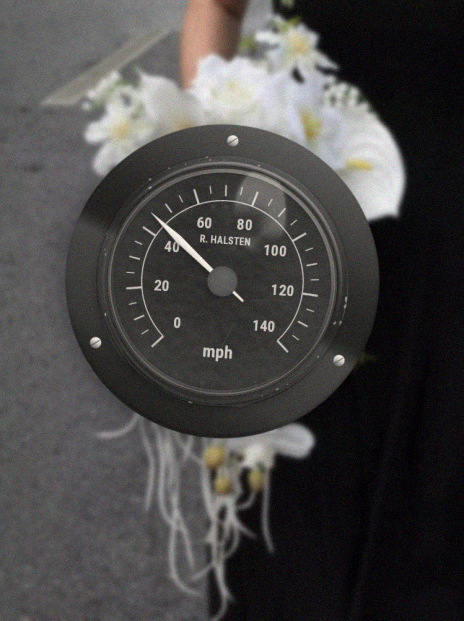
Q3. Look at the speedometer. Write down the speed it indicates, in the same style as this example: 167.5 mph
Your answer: 45 mph
